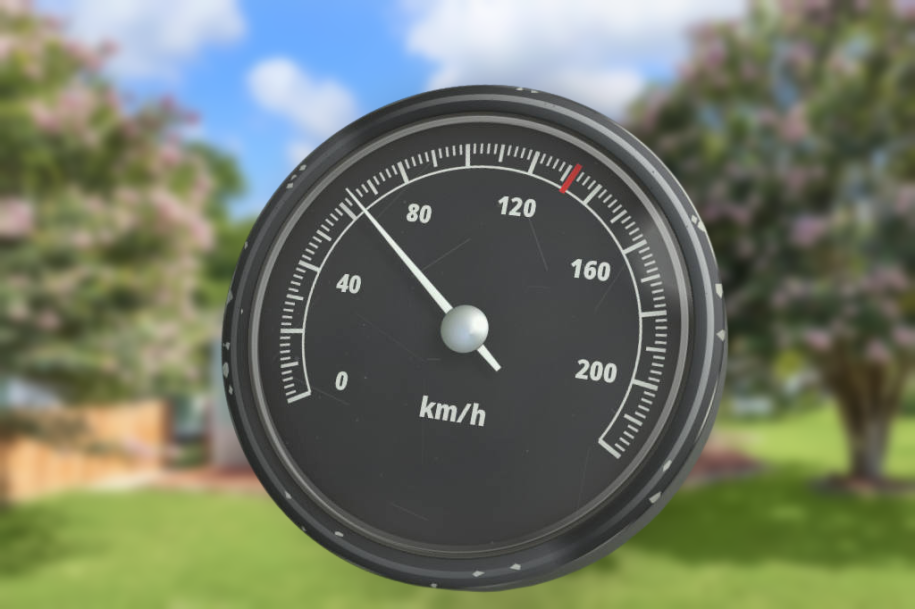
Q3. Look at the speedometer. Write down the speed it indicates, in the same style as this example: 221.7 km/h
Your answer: 64 km/h
